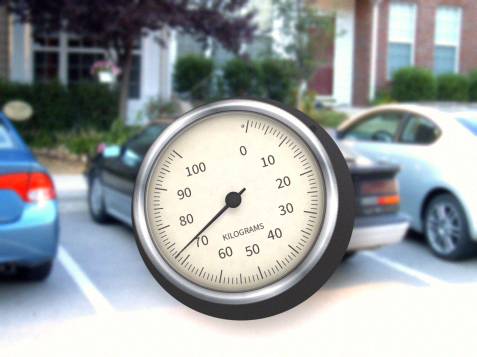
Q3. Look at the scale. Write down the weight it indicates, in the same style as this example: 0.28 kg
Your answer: 72 kg
